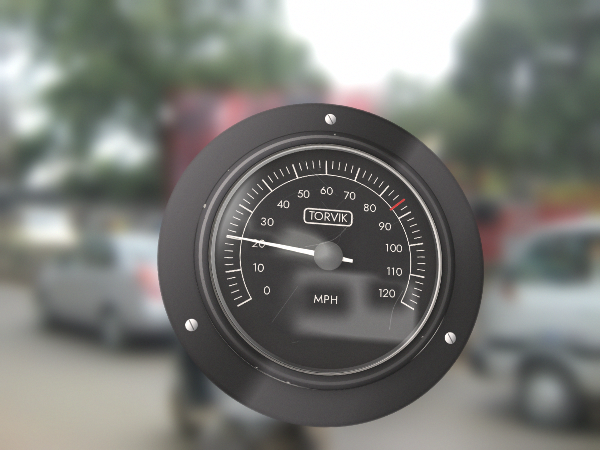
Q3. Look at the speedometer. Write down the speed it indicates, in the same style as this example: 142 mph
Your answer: 20 mph
